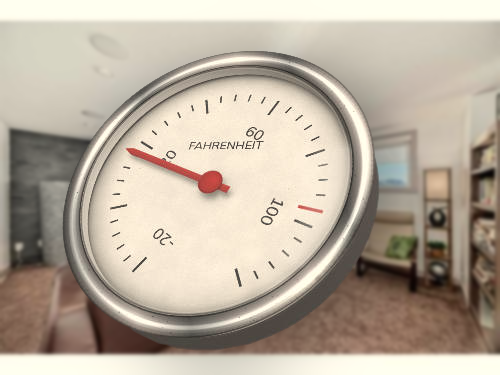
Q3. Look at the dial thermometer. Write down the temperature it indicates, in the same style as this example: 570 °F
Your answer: 16 °F
